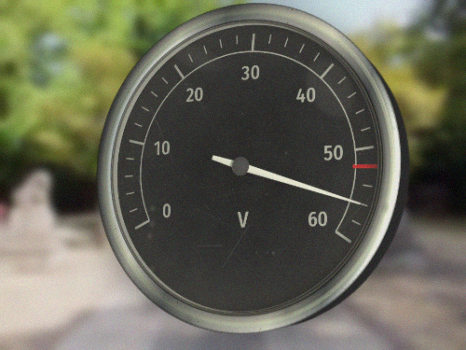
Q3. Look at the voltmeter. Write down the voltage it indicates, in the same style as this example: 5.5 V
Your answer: 56 V
